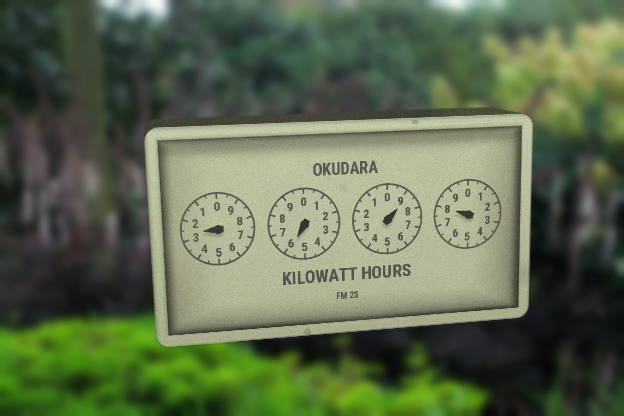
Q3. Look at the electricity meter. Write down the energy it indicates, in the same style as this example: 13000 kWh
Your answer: 2588 kWh
